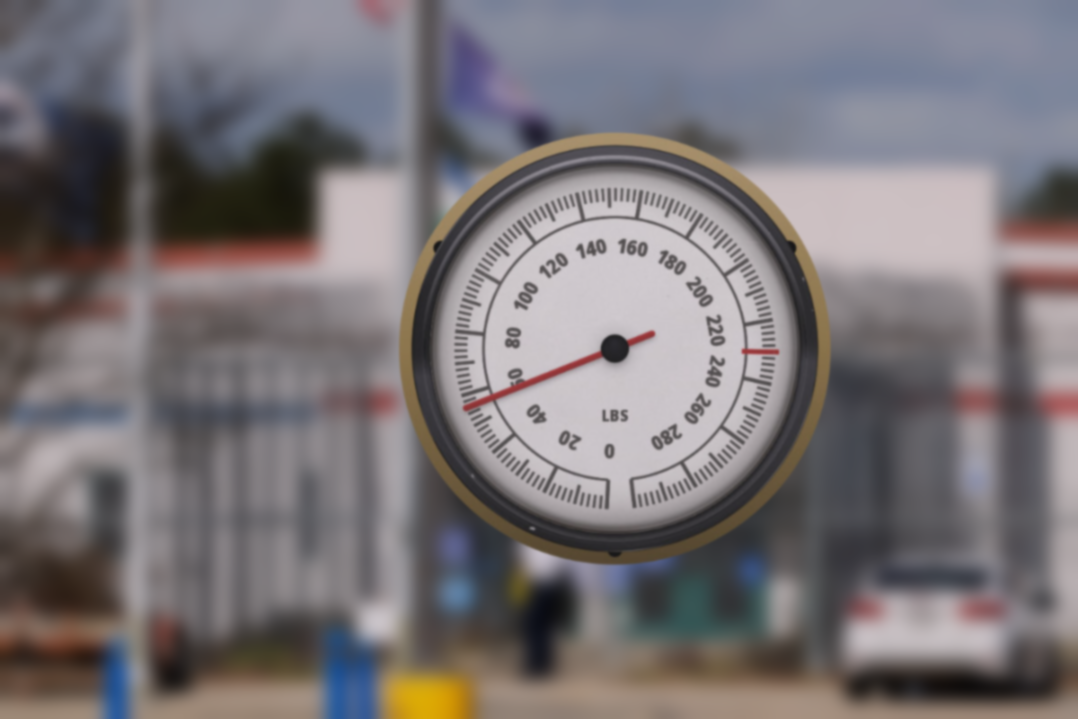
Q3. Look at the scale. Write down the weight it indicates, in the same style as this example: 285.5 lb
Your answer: 56 lb
